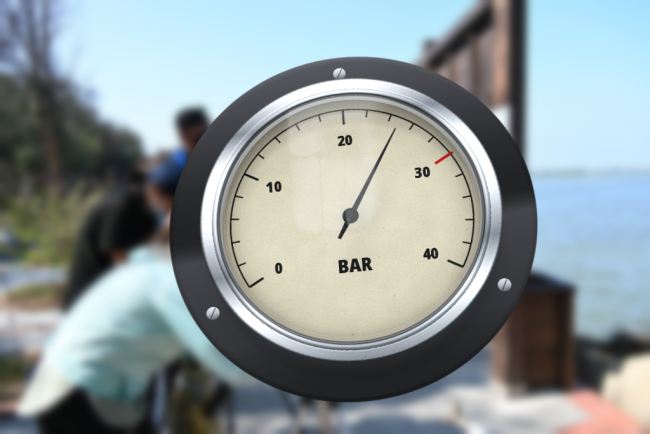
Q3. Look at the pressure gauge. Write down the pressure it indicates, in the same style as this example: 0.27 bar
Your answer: 25 bar
